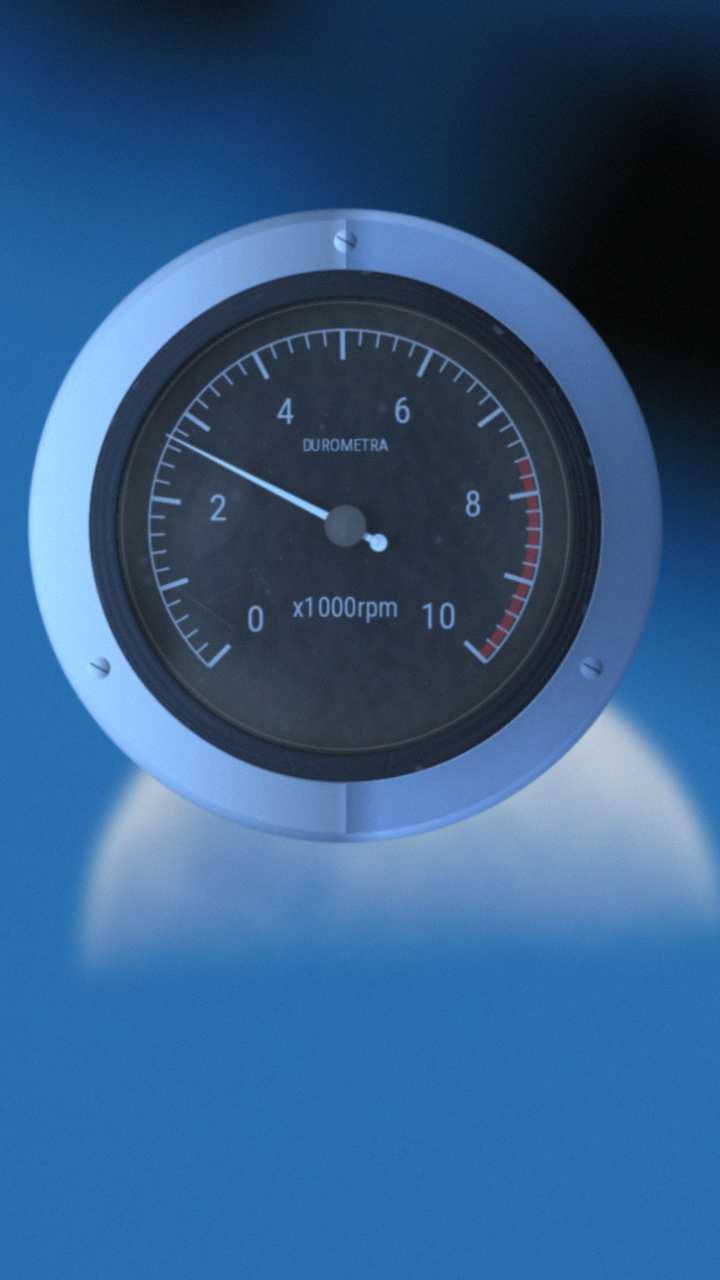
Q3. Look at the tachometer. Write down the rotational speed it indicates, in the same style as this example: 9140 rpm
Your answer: 2700 rpm
